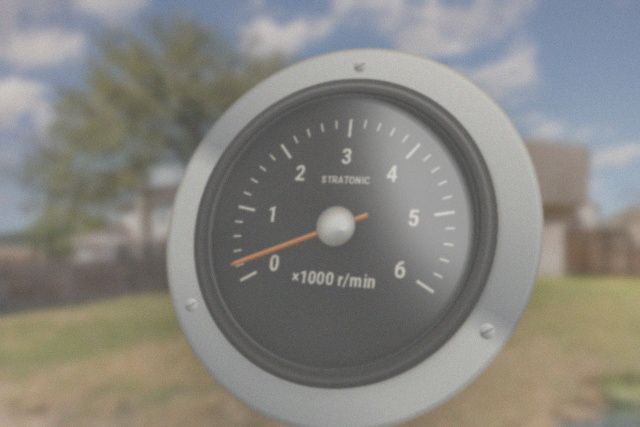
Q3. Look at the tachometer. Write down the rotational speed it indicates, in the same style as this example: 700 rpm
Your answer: 200 rpm
